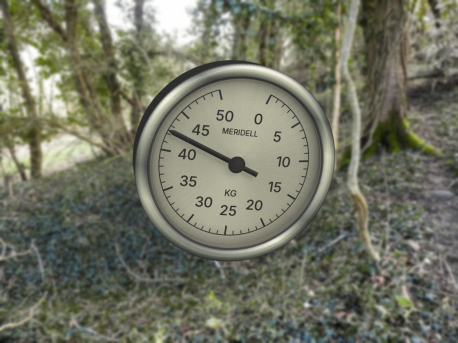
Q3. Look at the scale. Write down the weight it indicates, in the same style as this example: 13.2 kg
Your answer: 42.5 kg
